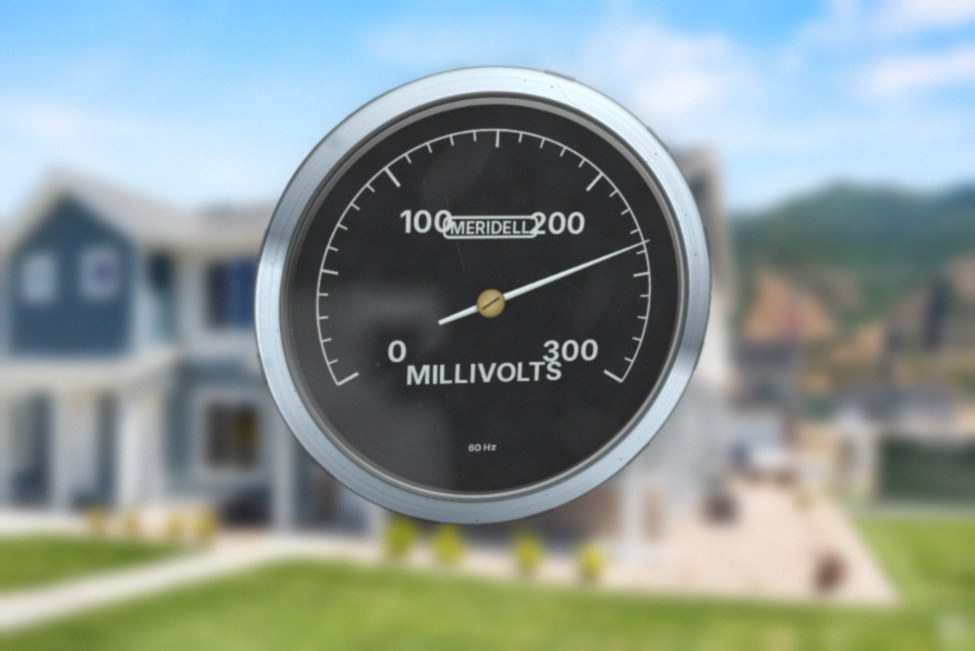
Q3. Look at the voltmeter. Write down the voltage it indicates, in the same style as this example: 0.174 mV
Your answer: 235 mV
